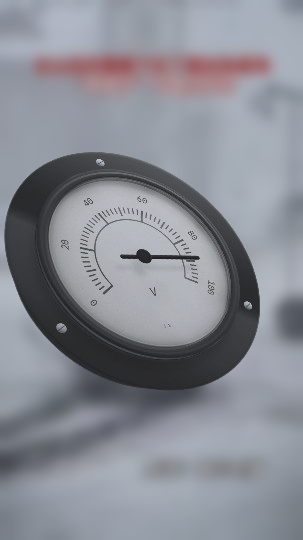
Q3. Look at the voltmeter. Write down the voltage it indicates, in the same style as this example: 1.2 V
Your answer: 90 V
